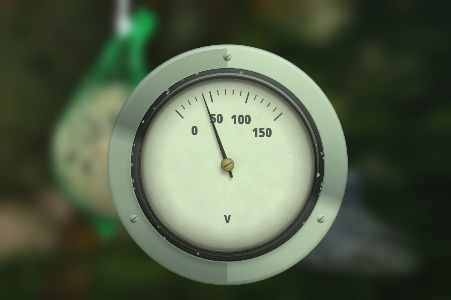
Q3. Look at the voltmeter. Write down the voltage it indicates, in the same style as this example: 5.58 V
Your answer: 40 V
